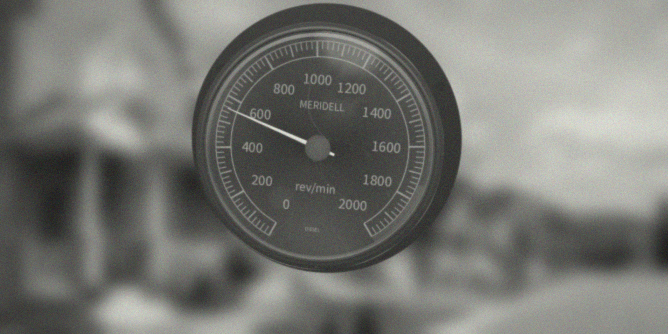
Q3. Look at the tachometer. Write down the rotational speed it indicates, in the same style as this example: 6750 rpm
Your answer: 560 rpm
